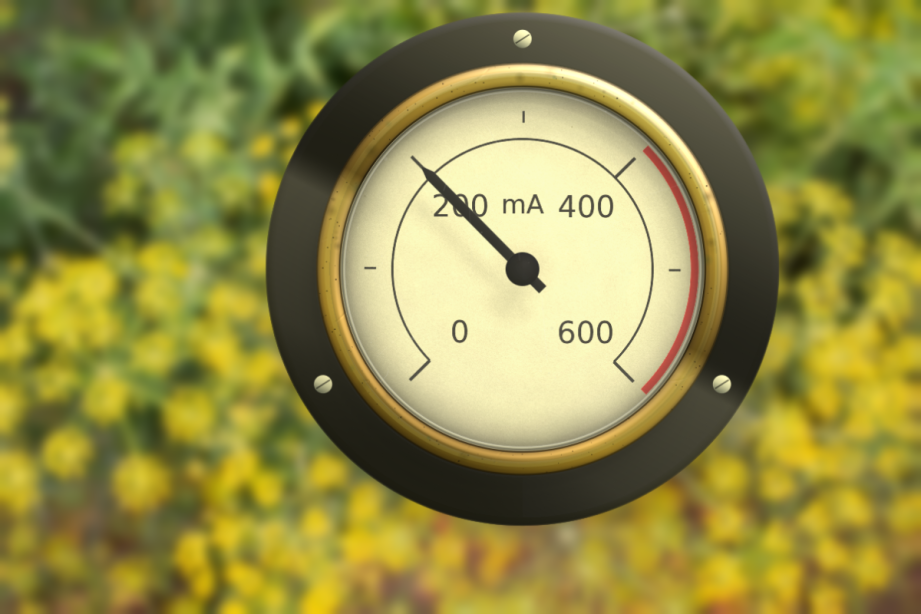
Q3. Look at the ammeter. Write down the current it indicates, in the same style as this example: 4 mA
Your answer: 200 mA
